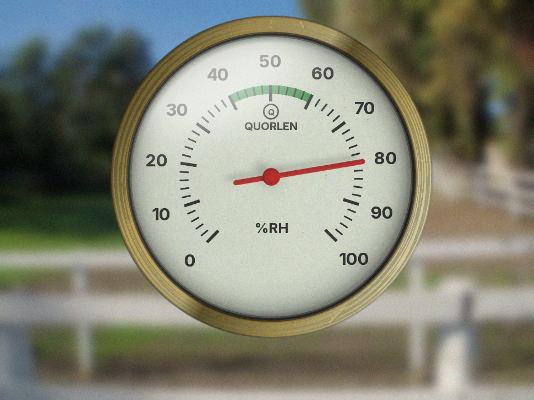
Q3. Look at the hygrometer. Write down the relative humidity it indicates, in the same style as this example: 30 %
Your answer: 80 %
